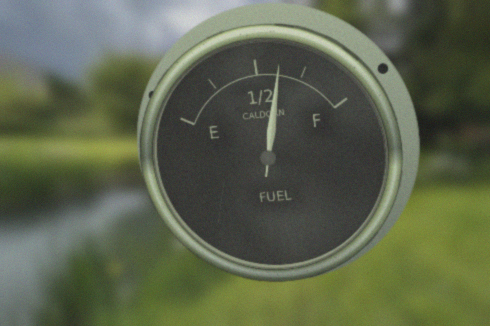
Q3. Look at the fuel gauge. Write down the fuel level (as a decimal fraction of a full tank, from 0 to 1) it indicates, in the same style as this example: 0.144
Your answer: 0.625
